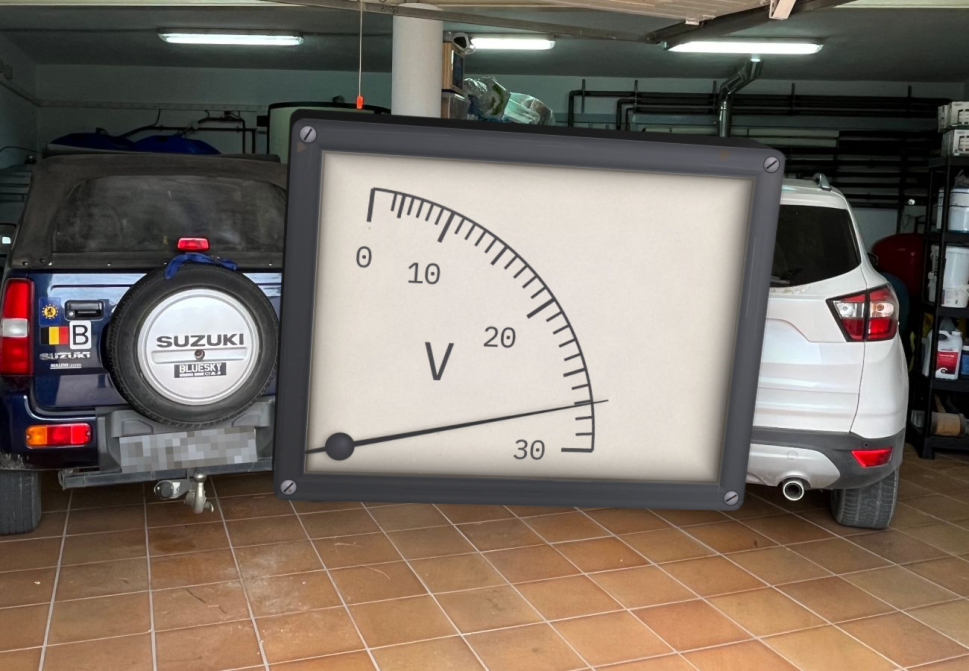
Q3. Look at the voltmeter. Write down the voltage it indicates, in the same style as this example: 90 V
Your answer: 27 V
